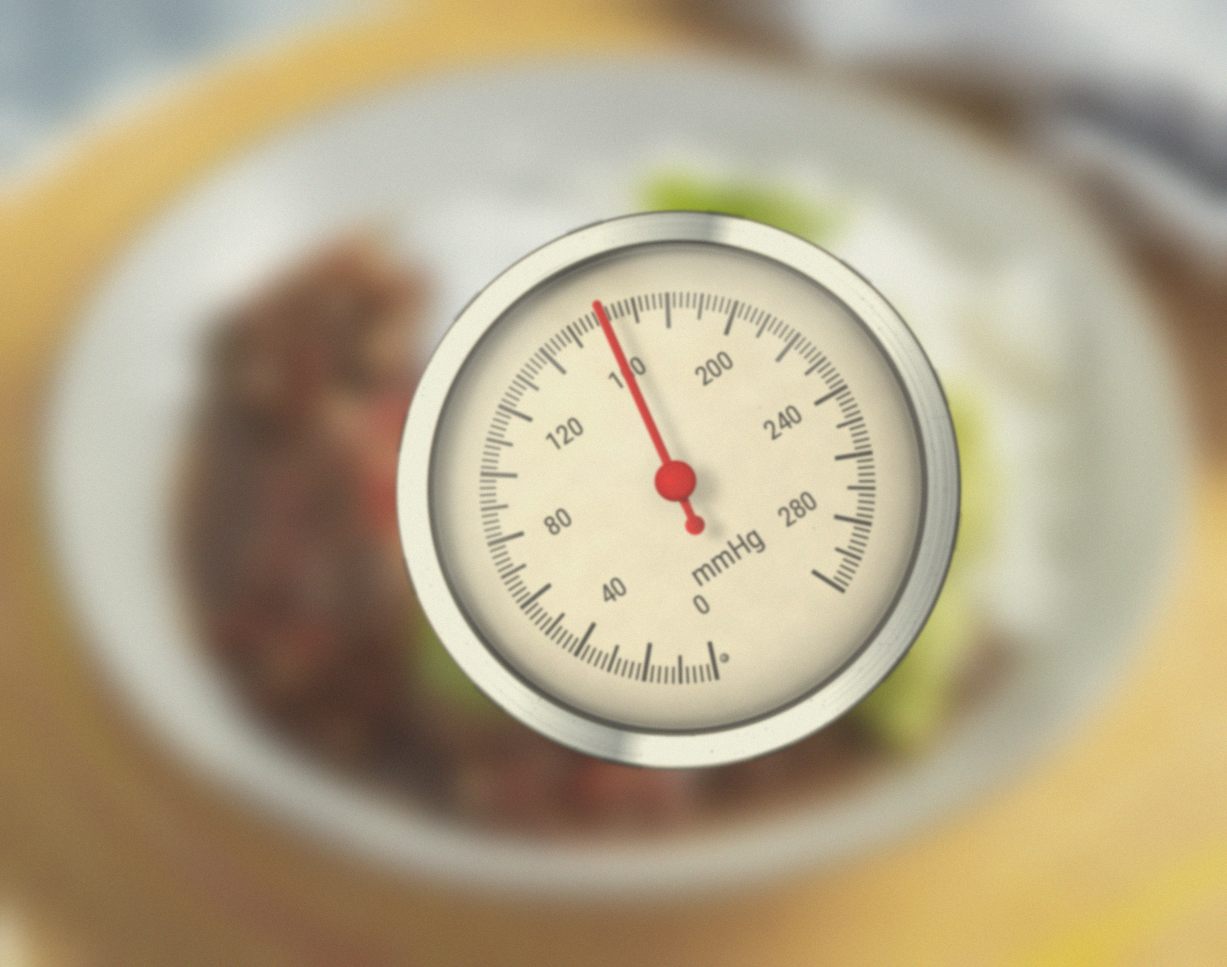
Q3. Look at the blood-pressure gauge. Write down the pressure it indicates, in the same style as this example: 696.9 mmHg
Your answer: 160 mmHg
